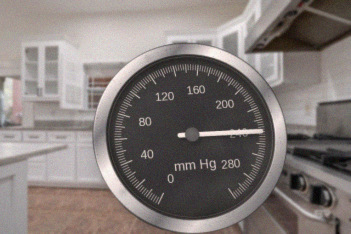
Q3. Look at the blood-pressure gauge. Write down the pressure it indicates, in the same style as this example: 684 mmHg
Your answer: 240 mmHg
